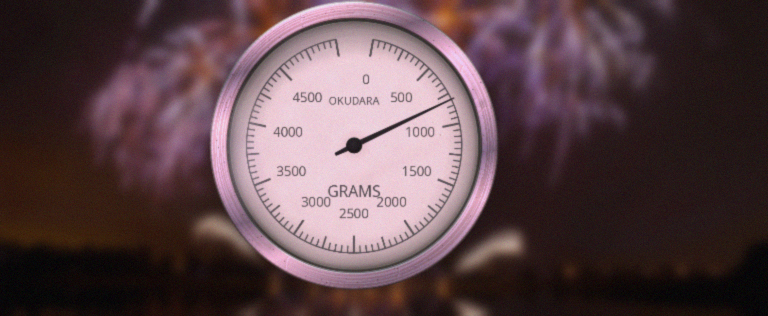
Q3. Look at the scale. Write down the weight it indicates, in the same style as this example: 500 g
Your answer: 800 g
